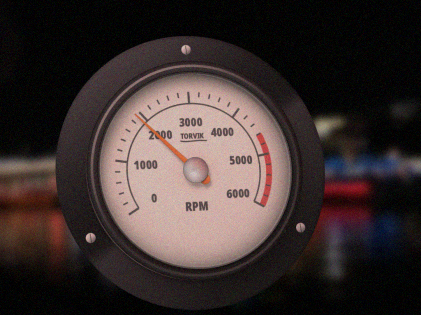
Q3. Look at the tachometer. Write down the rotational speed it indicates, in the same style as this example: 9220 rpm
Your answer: 1900 rpm
